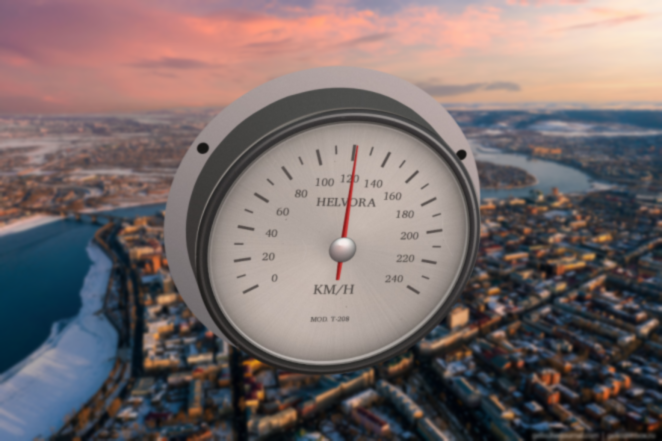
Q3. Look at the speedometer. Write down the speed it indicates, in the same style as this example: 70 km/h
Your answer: 120 km/h
